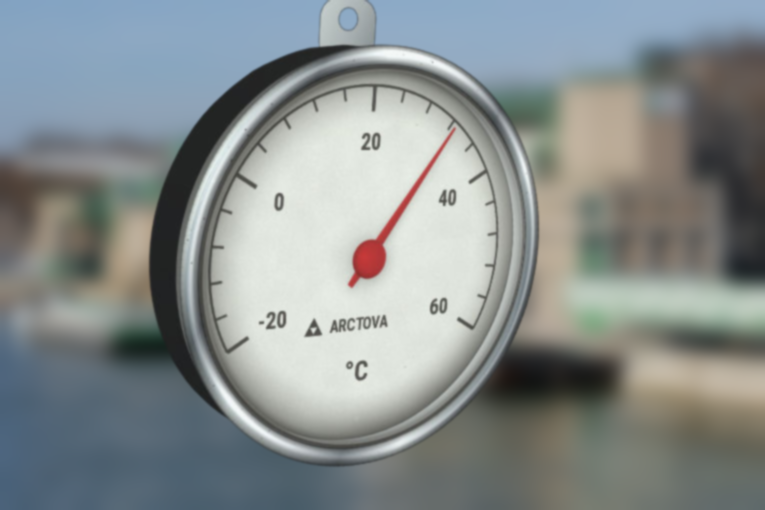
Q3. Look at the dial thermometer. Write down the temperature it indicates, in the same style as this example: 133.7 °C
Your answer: 32 °C
